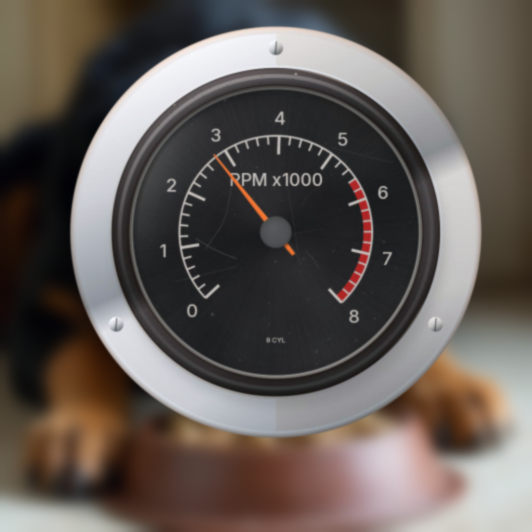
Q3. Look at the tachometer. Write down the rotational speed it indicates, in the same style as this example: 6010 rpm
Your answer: 2800 rpm
